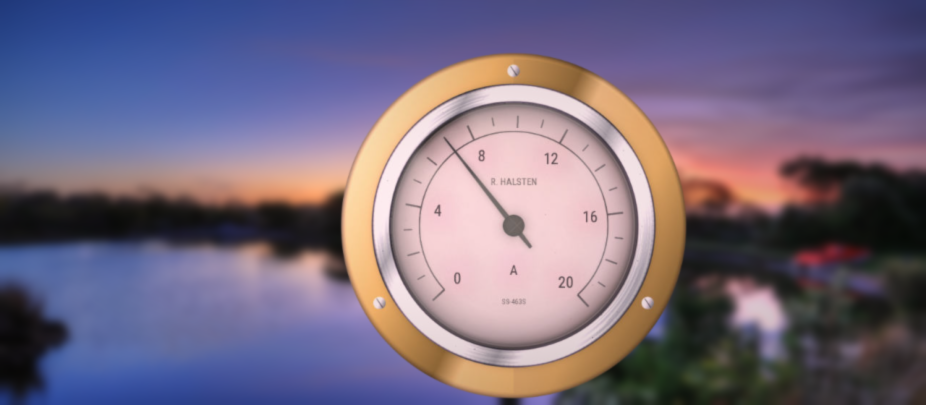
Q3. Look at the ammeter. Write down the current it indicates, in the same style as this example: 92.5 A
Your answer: 7 A
